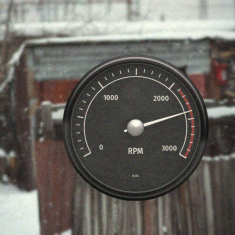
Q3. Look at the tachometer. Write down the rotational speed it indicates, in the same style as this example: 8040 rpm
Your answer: 2400 rpm
